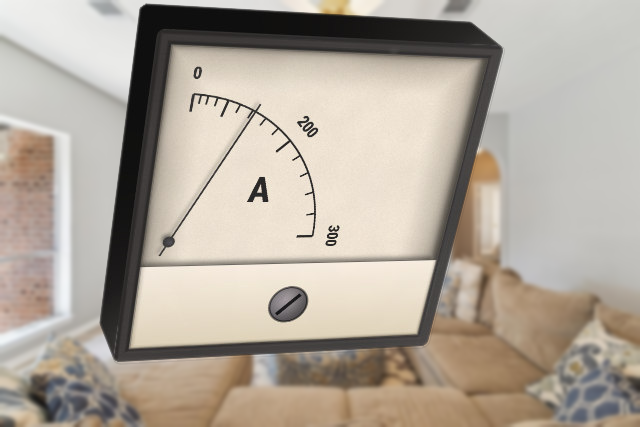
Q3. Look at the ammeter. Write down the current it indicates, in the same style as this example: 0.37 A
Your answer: 140 A
